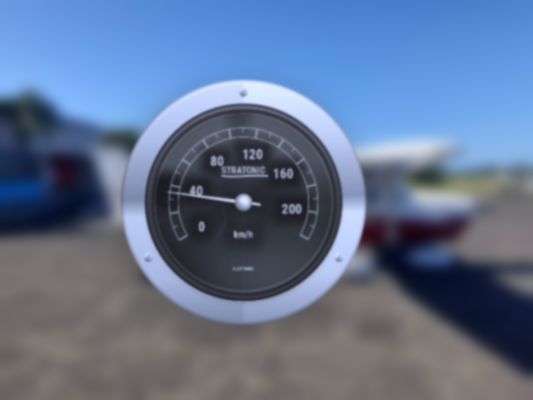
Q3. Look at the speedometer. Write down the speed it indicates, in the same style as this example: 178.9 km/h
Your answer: 35 km/h
